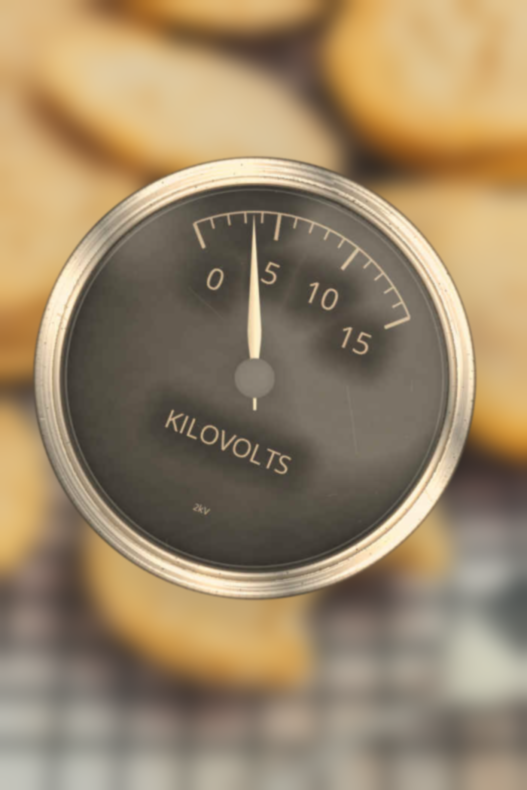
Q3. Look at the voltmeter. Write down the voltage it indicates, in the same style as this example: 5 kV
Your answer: 3.5 kV
